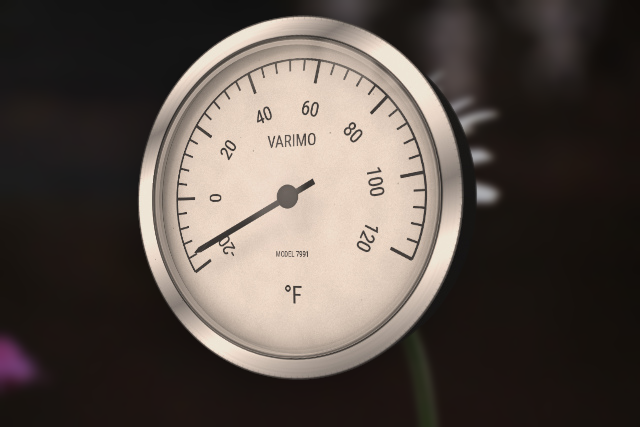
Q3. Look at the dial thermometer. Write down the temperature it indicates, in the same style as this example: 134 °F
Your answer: -16 °F
